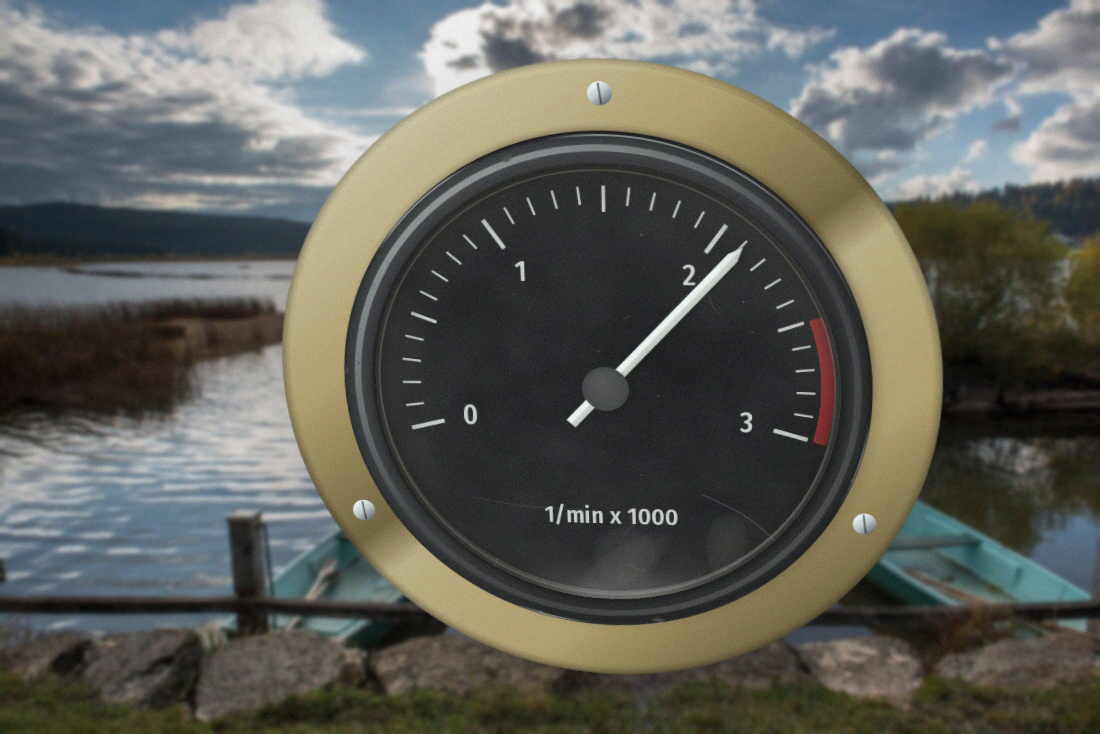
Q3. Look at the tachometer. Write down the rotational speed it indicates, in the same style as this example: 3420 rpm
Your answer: 2100 rpm
